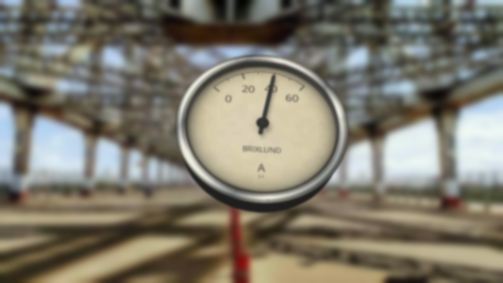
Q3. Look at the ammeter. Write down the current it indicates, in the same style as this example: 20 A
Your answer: 40 A
